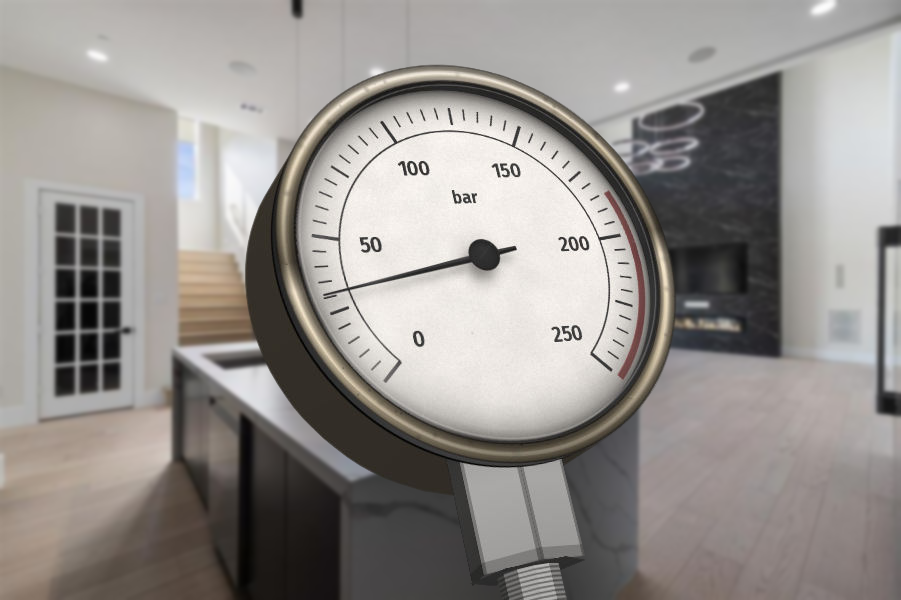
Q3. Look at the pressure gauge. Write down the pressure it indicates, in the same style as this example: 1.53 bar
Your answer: 30 bar
